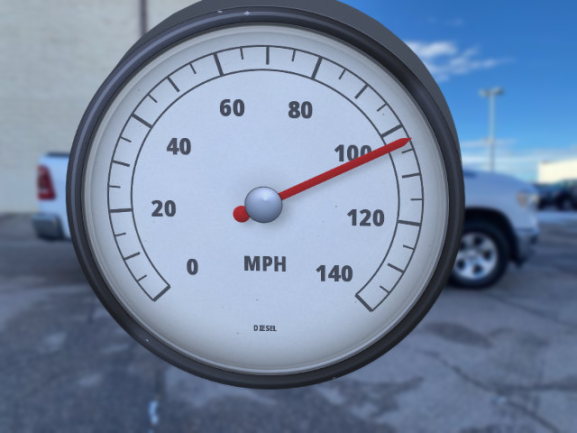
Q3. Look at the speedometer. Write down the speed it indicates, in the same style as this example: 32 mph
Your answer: 102.5 mph
